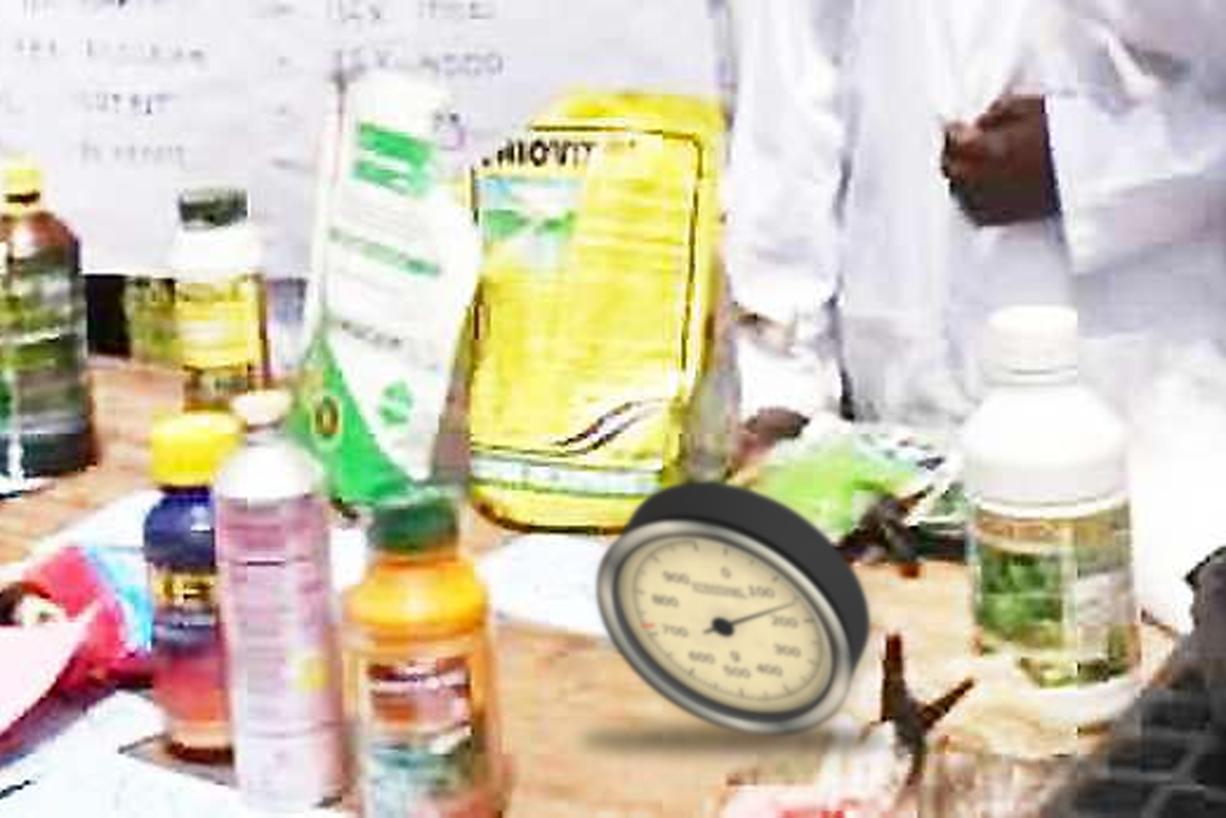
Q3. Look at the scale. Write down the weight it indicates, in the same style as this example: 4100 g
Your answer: 150 g
